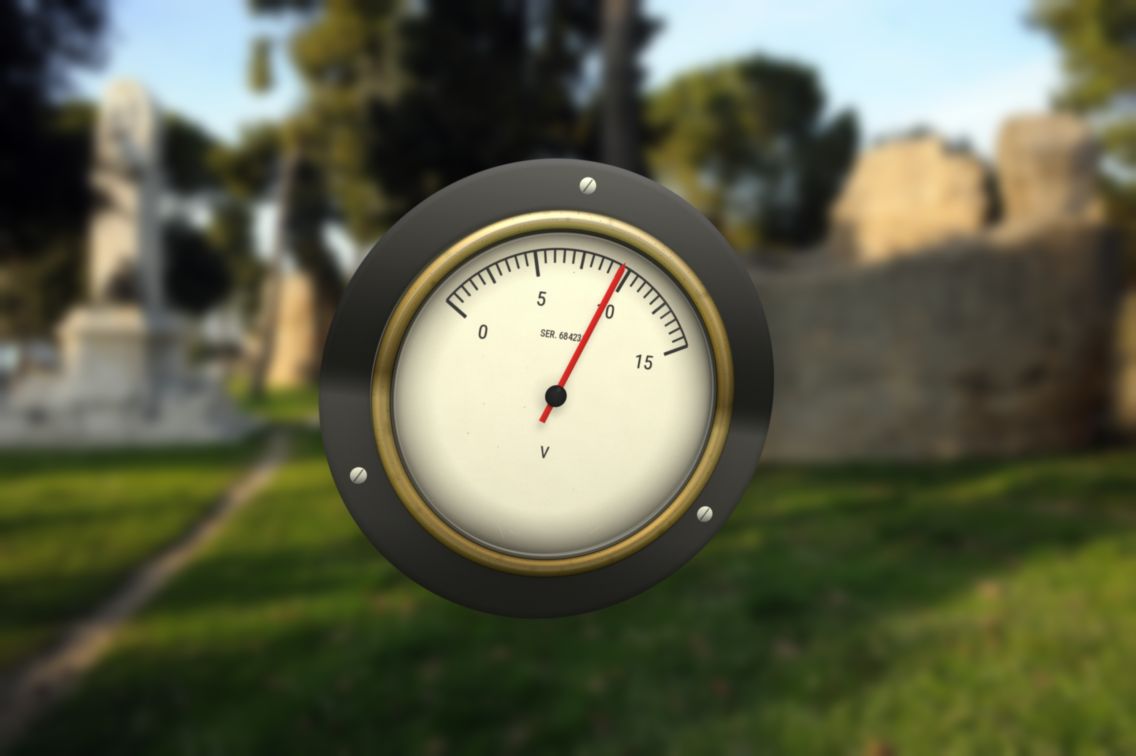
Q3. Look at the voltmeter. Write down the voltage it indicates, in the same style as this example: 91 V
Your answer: 9.5 V
